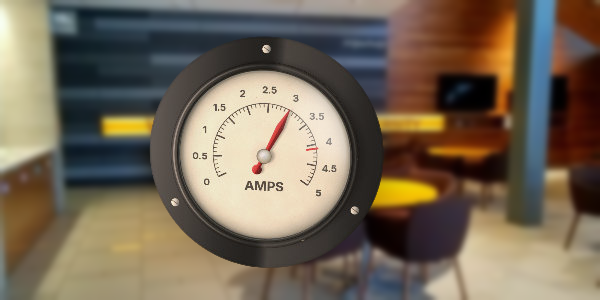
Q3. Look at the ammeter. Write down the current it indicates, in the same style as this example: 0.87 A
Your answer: 3 A
